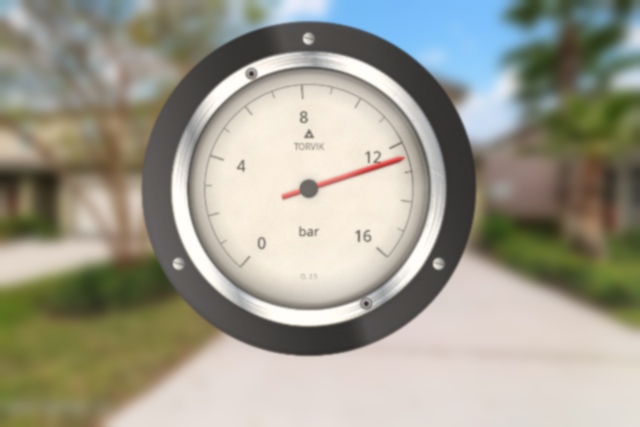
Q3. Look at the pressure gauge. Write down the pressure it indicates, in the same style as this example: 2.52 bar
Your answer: 12.5 bar
